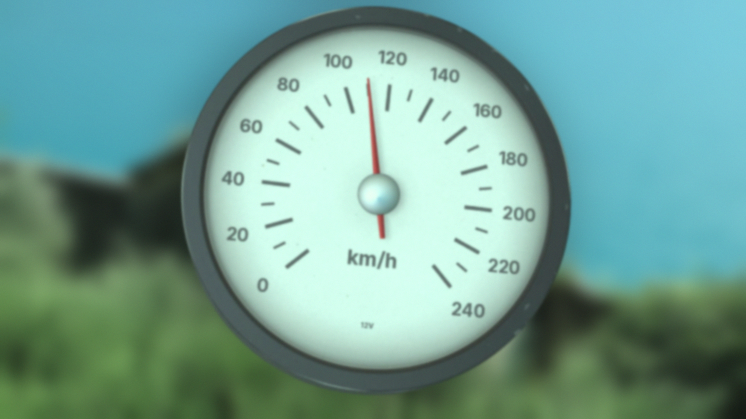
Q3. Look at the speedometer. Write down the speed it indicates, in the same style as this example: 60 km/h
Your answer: 110 km/h
